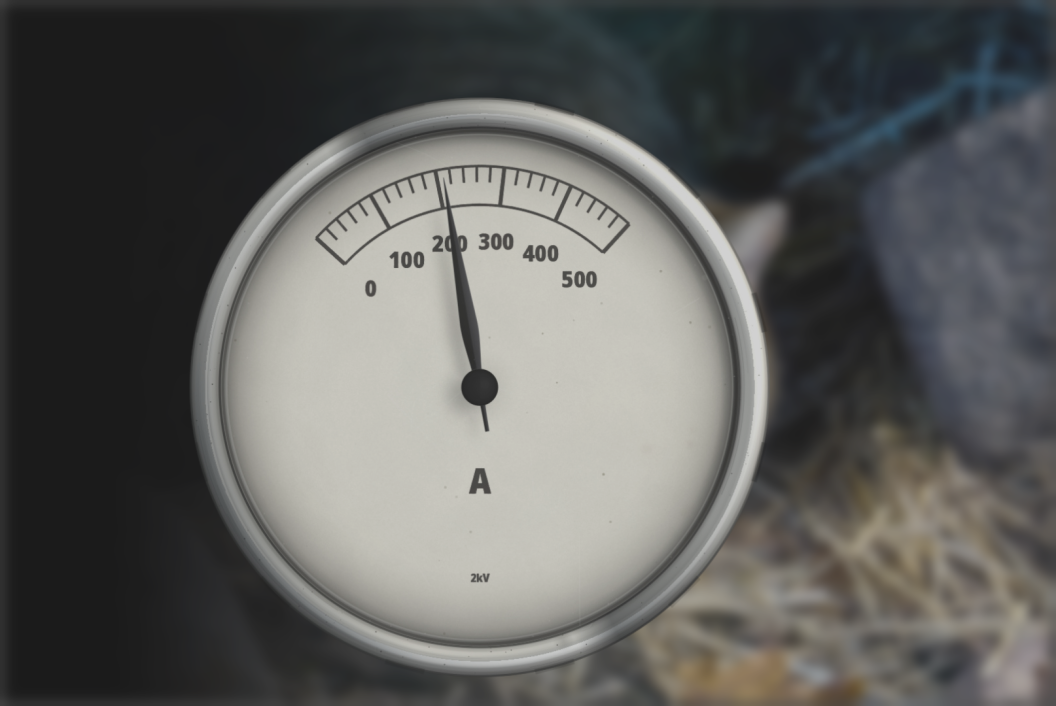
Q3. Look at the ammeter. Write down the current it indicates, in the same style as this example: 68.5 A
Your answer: 210 A
